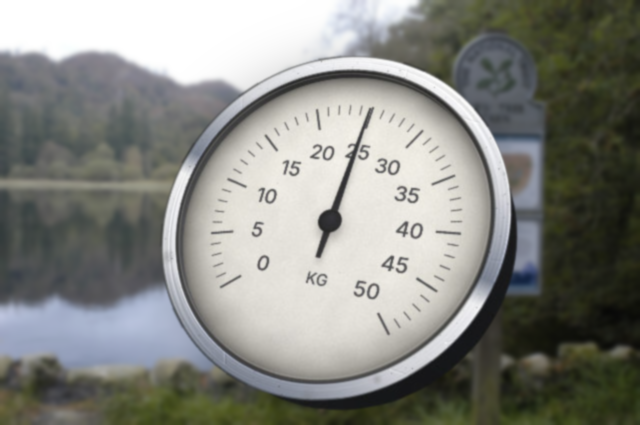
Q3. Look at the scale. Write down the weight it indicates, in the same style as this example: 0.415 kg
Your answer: 25 kg
